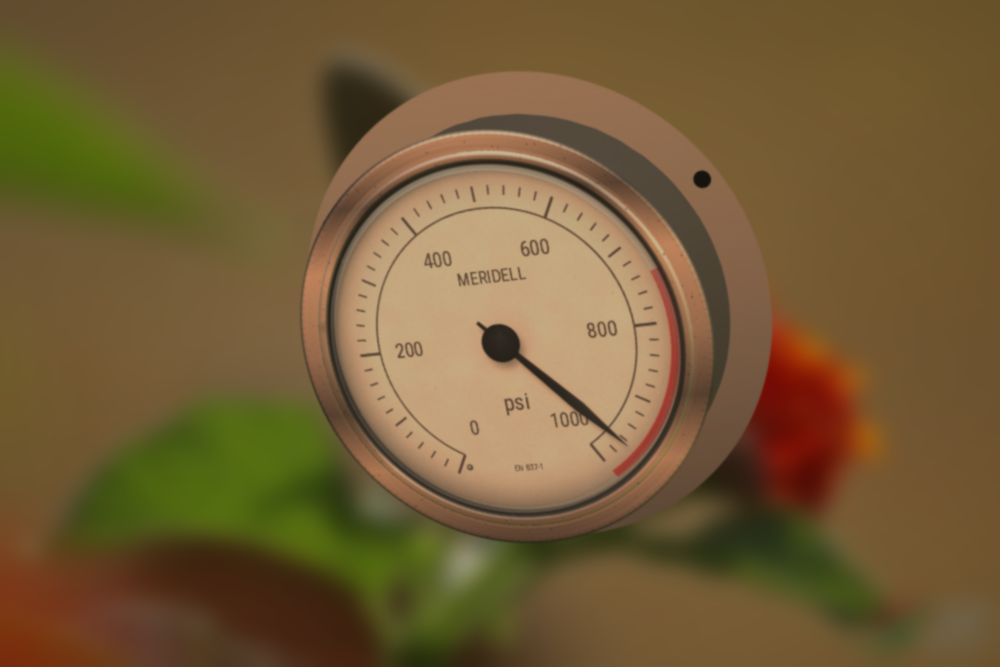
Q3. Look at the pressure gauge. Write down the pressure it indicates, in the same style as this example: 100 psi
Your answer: 960 psi
